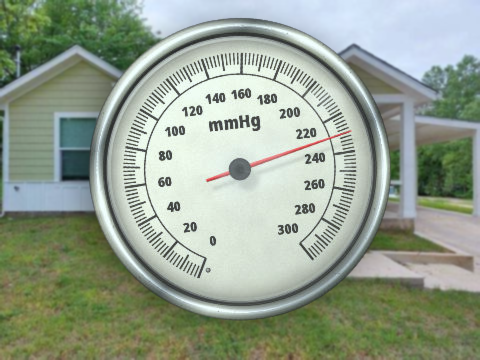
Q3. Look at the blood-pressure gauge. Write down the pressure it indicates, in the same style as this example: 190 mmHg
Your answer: 230 mmHg
